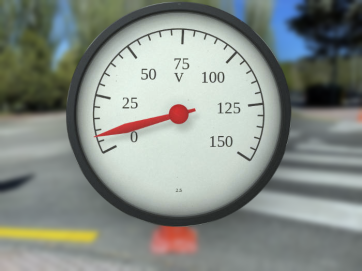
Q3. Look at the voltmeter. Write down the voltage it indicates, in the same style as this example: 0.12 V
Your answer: 7.5 V
